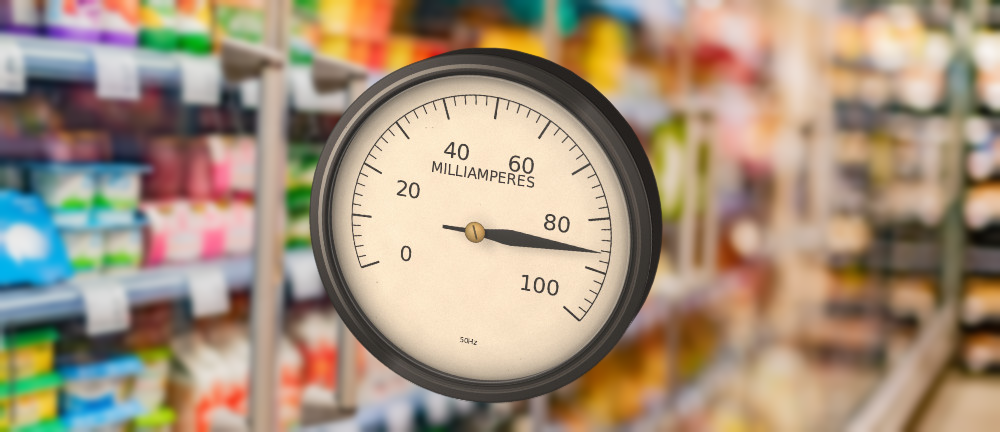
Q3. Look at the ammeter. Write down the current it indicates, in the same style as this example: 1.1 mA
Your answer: 86 mA
